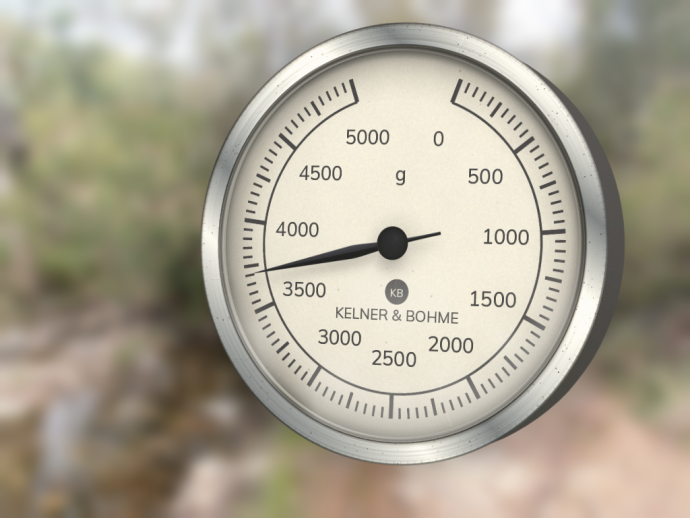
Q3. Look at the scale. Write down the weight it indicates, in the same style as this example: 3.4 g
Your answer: 3700 g
